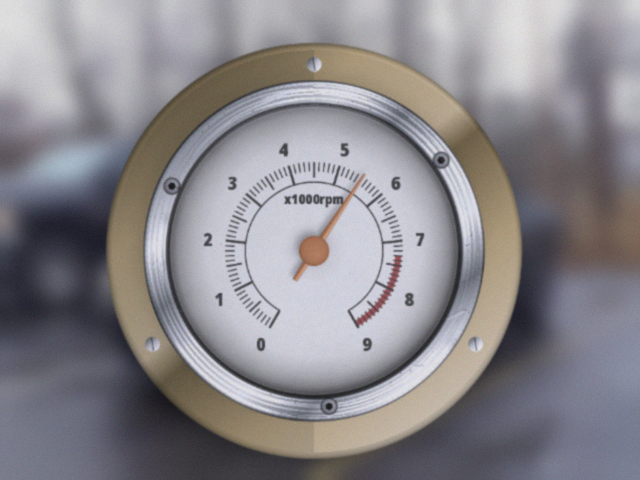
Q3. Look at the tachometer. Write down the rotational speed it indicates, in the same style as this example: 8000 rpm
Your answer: 5500 rpm
